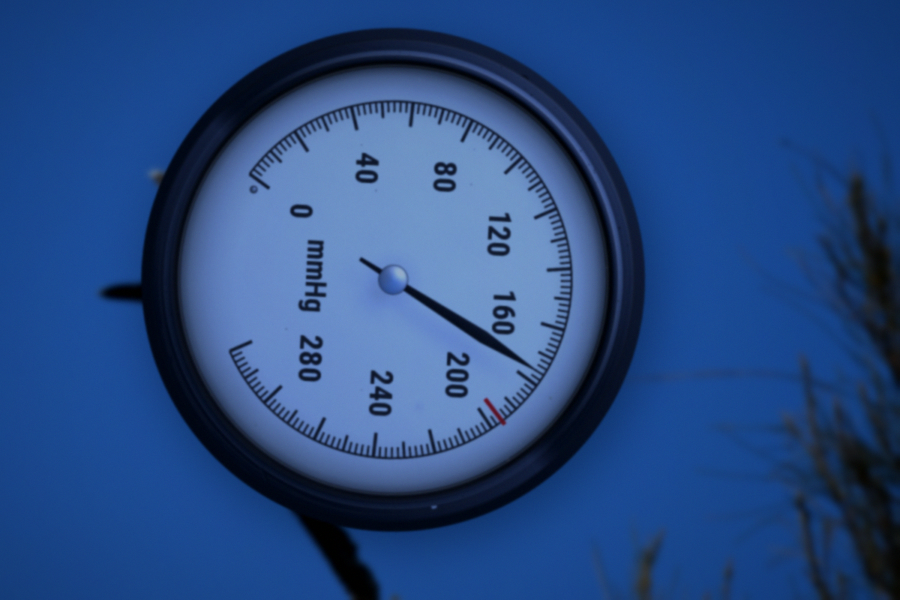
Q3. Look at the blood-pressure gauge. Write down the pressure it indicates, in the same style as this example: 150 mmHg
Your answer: 176 mmHg
